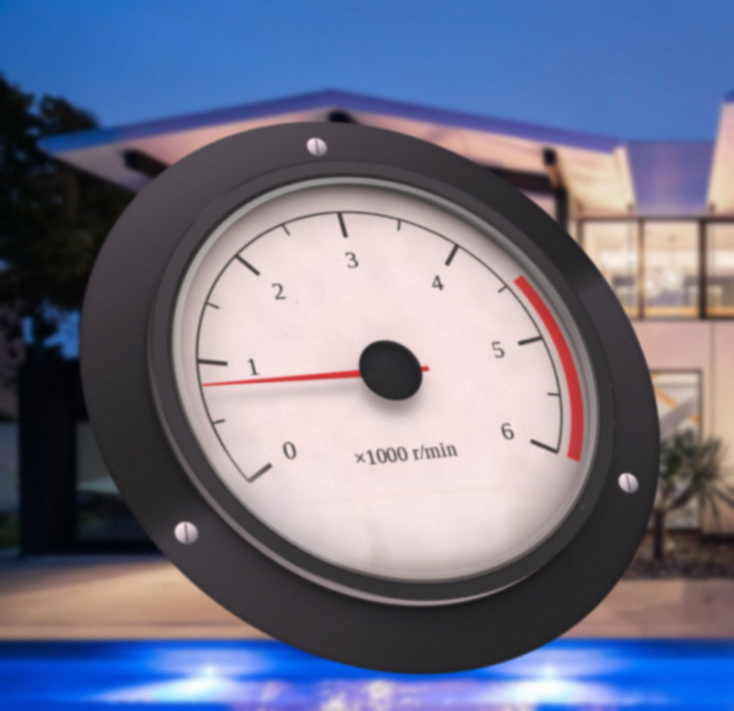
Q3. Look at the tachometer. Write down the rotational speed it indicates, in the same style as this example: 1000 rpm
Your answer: 750 rpm
